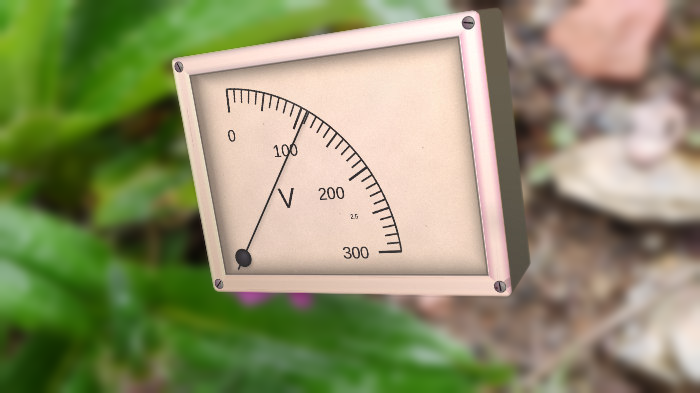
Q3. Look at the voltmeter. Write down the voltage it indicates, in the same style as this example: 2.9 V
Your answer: 110 V
